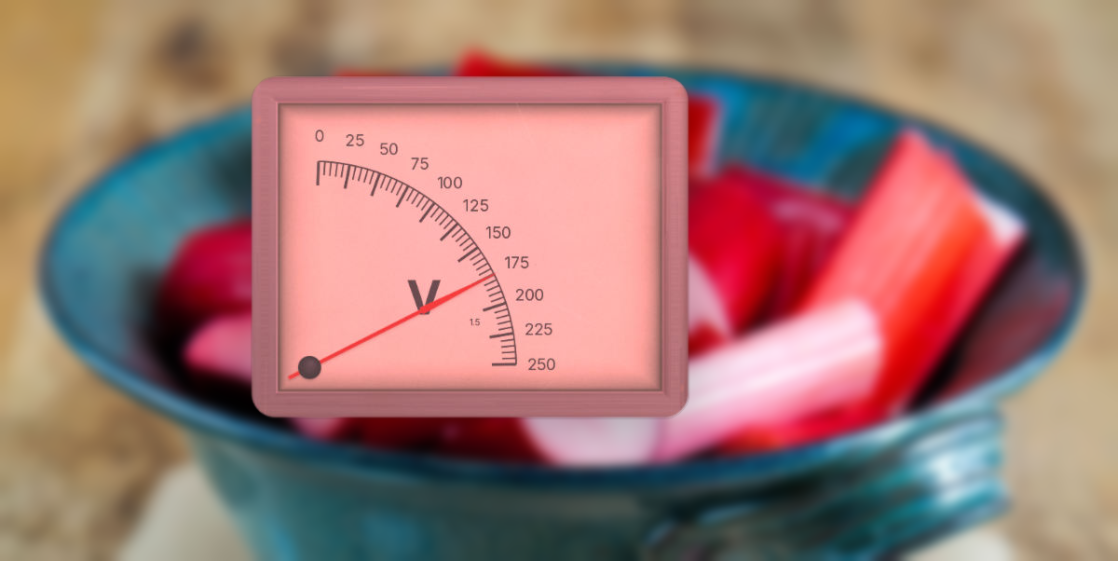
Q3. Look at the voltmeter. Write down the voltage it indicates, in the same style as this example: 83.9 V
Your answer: 175 V
